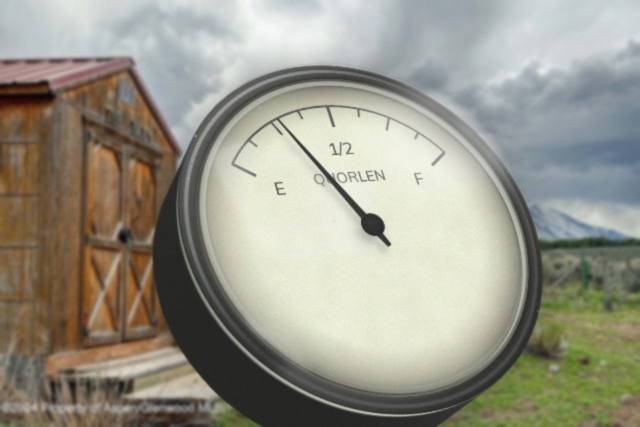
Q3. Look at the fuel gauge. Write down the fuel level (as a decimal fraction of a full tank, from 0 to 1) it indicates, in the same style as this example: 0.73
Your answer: 0.25
